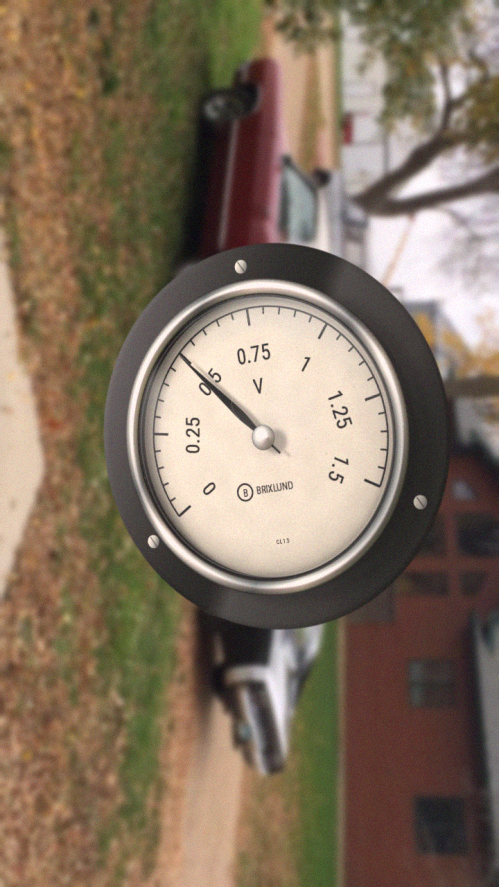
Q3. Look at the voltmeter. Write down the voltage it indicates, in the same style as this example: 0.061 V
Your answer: 0.5 V
